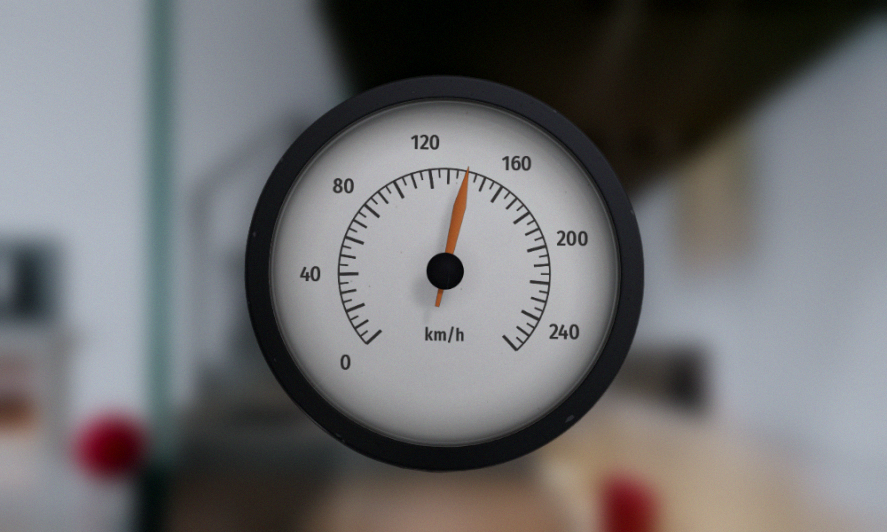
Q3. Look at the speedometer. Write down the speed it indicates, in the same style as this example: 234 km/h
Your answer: 140 km/h
